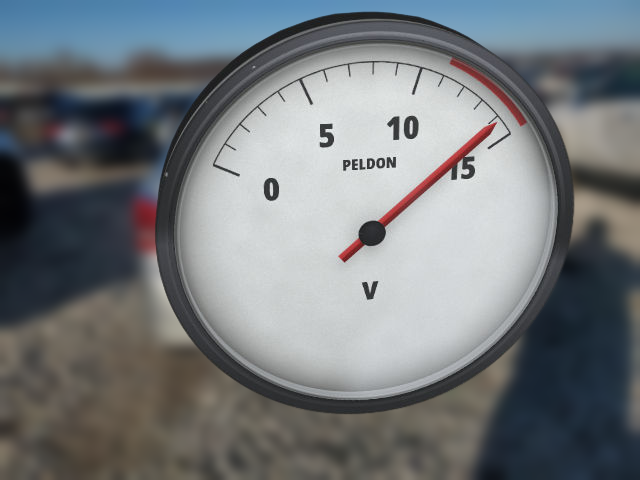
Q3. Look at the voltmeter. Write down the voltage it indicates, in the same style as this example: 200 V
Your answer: 14 V
